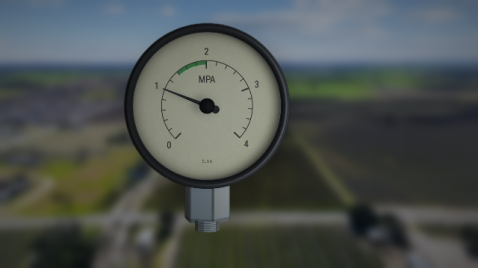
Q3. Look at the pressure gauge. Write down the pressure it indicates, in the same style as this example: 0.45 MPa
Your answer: 1 MPa
